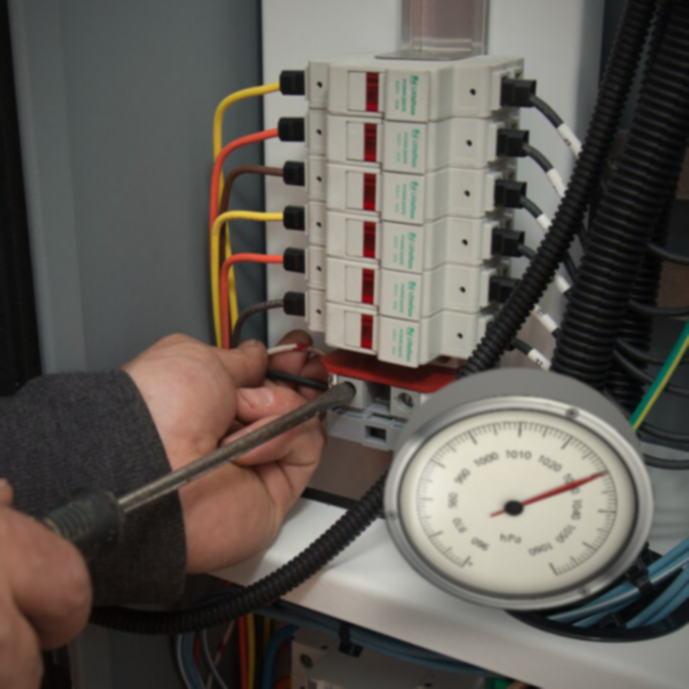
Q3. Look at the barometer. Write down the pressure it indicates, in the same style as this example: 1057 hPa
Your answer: 1030 hPa
